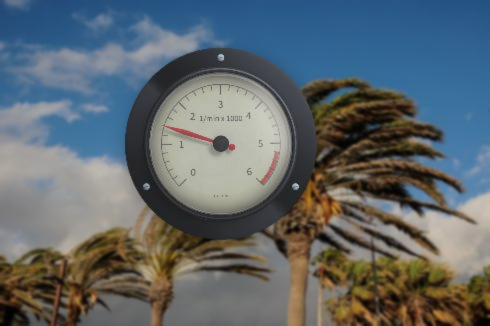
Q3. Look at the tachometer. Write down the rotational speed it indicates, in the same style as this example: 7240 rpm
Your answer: 1400 rpm
